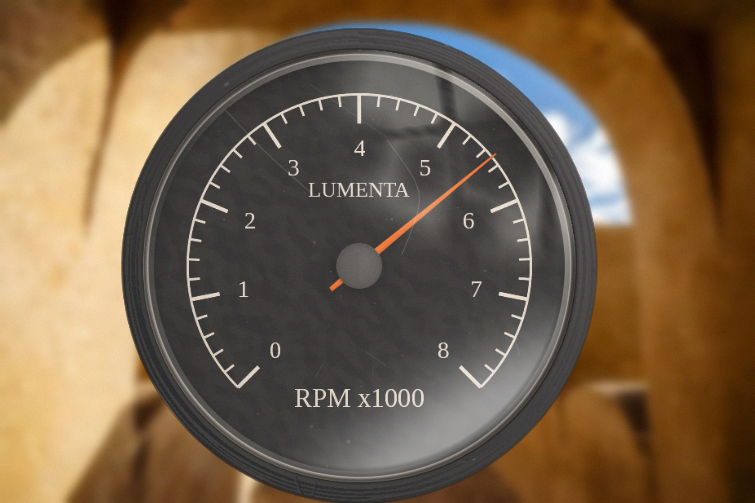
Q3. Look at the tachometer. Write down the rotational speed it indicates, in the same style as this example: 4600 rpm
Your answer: 5500 rpm
